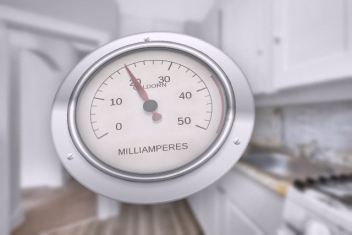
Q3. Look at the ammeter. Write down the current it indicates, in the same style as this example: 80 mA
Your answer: 20 mA
